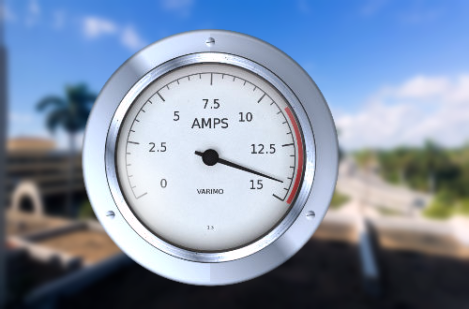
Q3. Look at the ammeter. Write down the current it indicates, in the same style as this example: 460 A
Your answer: 14.25 A
